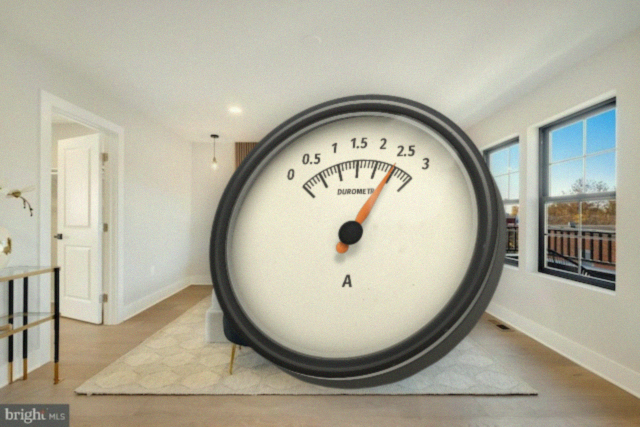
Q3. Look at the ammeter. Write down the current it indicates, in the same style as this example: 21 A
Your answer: 2.5 A
